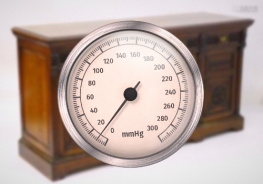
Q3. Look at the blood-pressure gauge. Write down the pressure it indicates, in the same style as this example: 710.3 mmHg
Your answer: 10 mmHg
